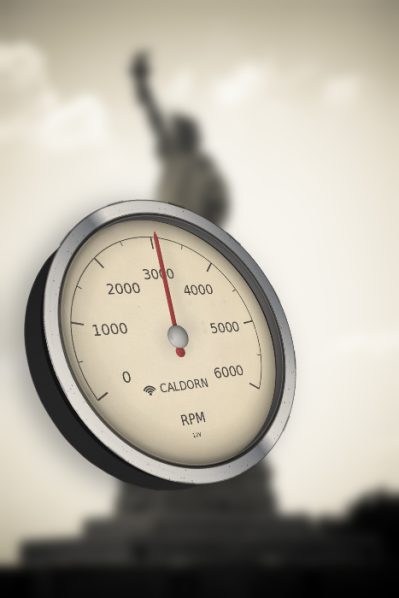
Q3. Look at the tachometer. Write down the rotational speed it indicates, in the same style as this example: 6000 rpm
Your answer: 3000 rpm
